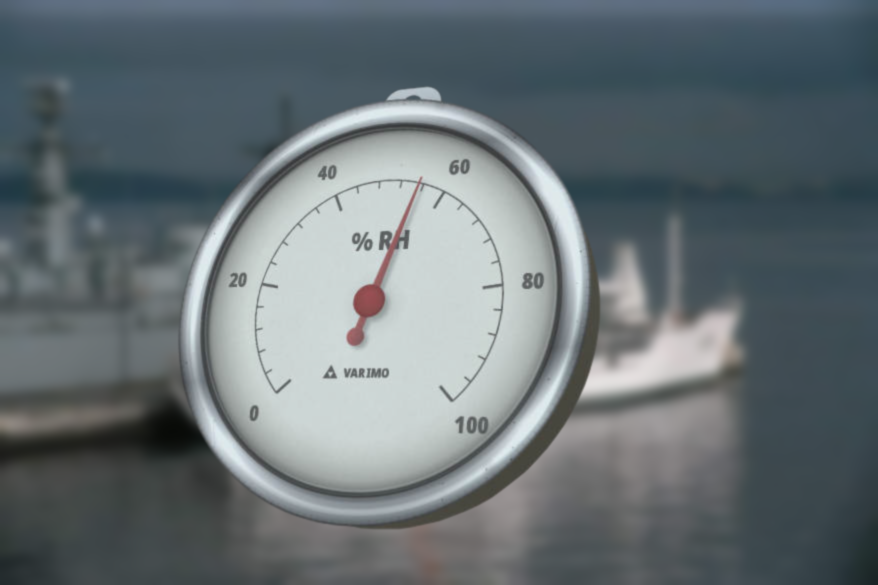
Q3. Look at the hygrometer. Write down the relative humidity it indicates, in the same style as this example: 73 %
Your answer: 56 %
